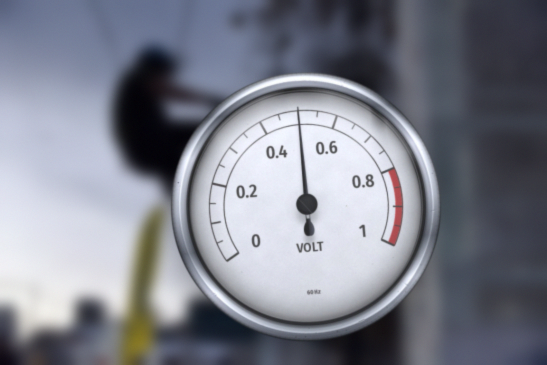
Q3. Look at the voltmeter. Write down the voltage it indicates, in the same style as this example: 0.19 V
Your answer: 0.5 V
